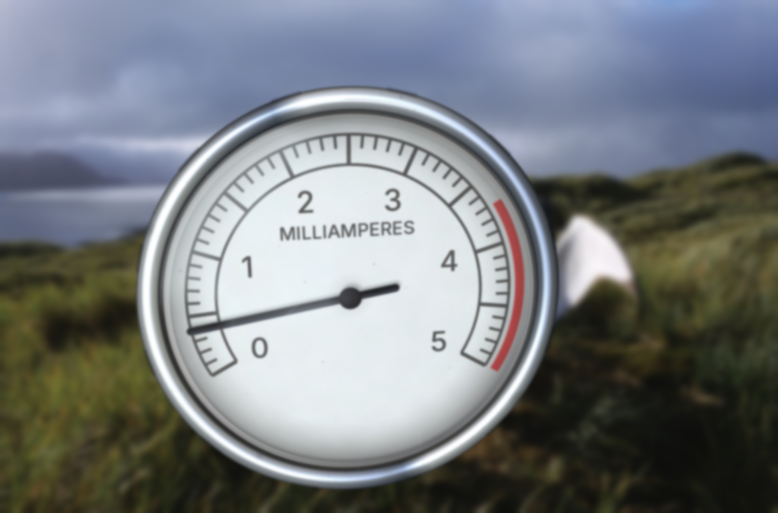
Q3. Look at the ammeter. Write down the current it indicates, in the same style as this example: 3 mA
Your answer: 0.4 mA
